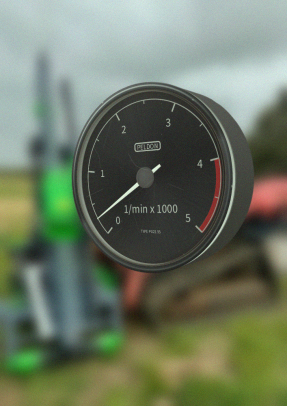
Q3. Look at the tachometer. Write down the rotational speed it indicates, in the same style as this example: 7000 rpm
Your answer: 250 rpm
